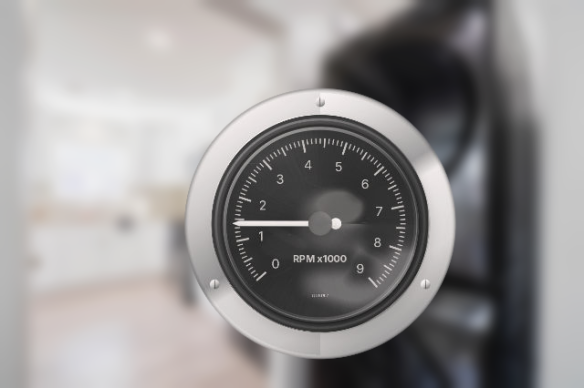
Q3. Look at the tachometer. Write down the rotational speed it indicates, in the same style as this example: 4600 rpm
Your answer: 1400 rpm
